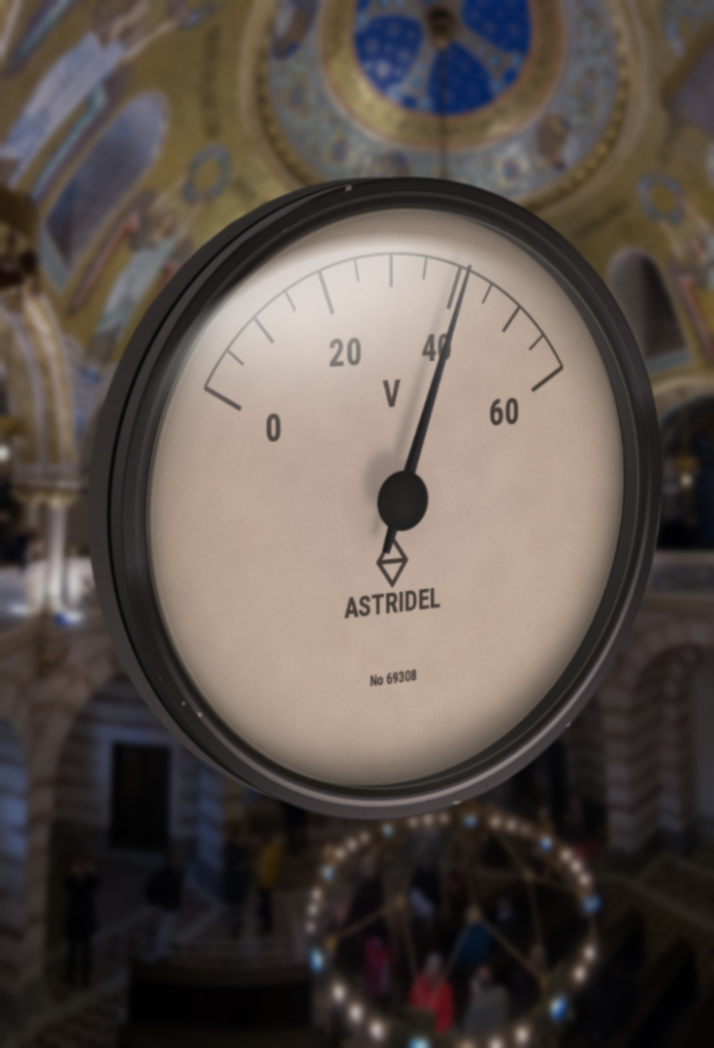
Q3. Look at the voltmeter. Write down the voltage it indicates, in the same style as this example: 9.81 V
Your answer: 40 V
